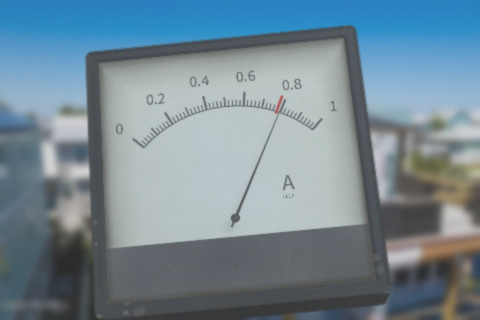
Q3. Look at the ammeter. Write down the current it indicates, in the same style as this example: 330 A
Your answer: 0.8 A
